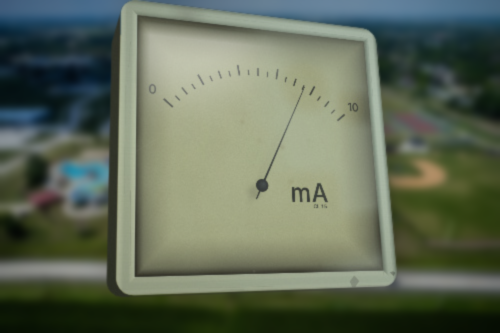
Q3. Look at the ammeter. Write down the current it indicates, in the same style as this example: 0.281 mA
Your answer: 7.5 mA
